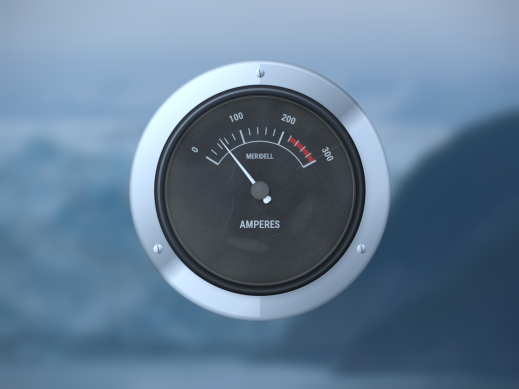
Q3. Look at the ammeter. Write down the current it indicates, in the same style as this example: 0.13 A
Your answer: 50 A
